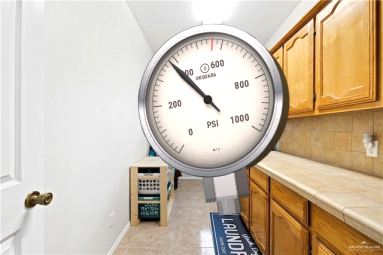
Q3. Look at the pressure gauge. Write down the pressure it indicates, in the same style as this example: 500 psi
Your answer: 380 psi
